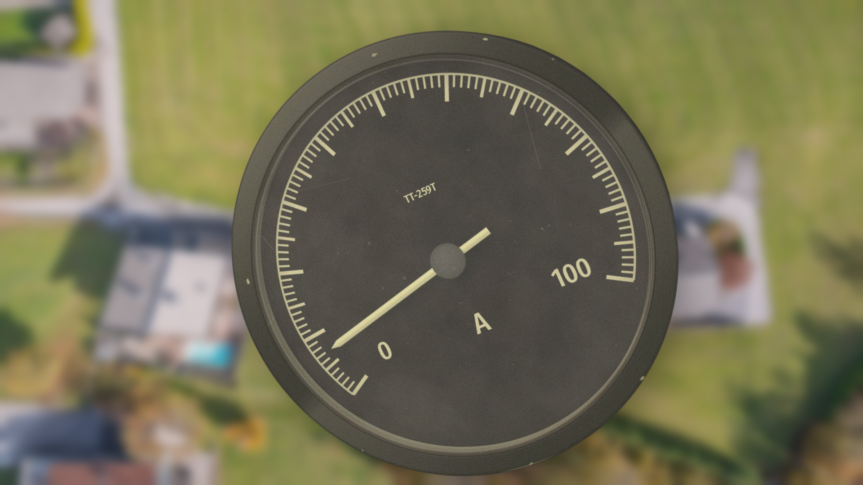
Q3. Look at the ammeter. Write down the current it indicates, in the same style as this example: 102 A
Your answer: 7 A
